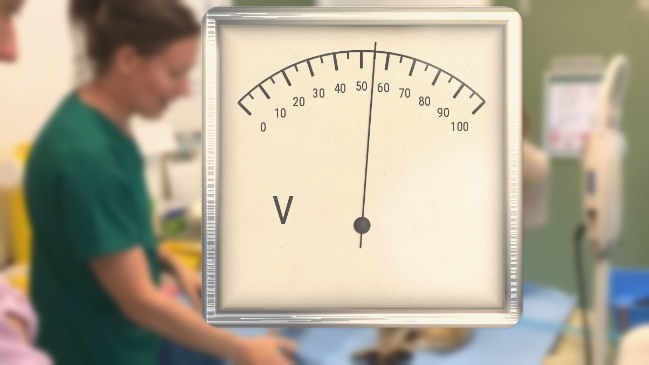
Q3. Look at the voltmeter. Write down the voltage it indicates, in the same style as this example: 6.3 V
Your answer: 55 V
